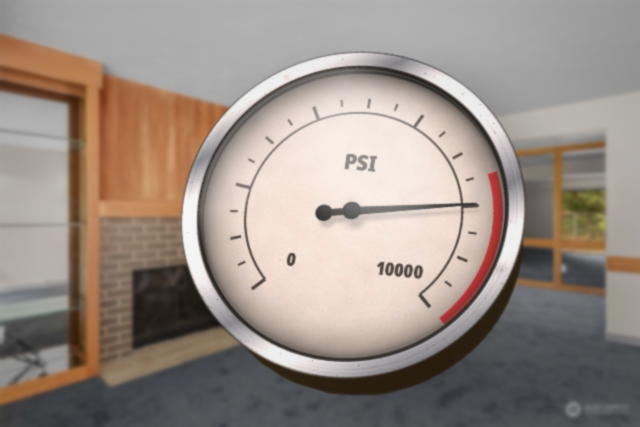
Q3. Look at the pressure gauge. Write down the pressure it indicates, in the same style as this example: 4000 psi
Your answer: 8000 psi
